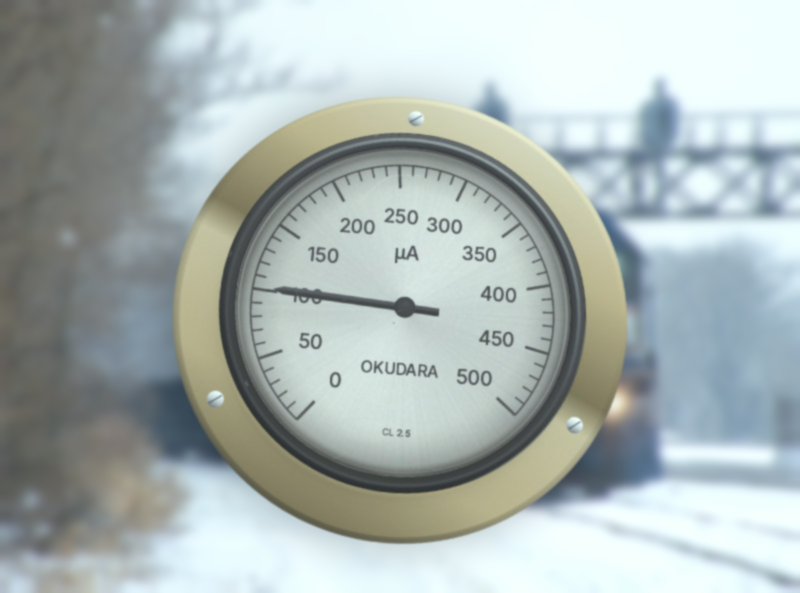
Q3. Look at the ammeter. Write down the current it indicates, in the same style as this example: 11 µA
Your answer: 100 µA
